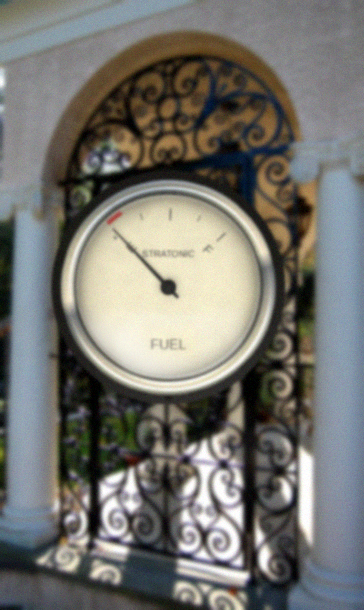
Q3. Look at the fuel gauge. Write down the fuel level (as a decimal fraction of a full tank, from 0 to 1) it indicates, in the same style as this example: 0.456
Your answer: 0
